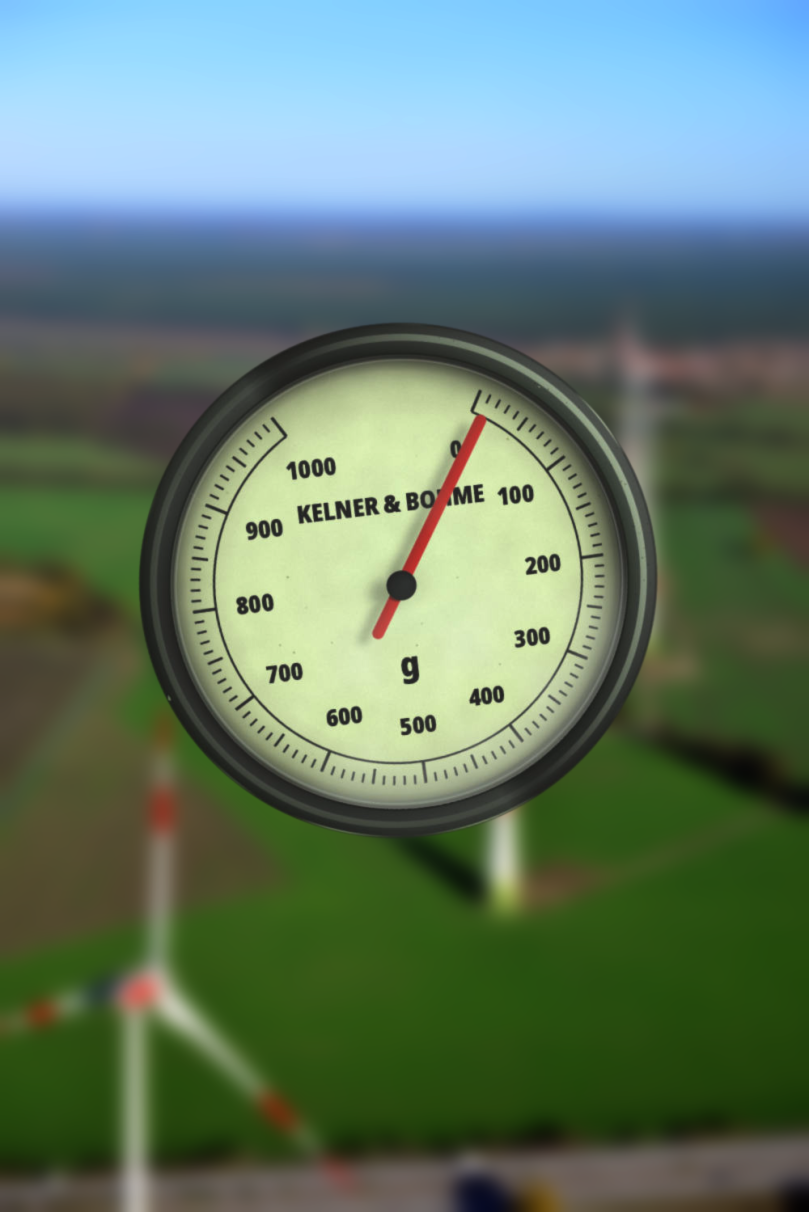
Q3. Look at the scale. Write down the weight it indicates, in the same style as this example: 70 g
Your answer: 10 g
